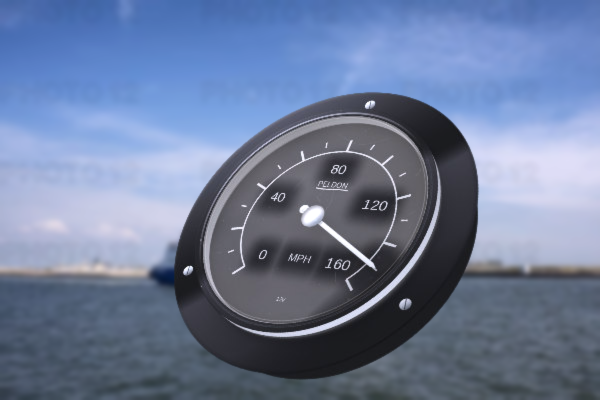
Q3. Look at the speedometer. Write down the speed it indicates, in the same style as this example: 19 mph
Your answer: 150 mph
